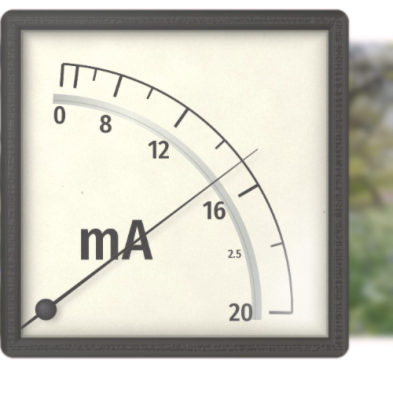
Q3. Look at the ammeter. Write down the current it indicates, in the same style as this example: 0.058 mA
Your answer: 15 mA
